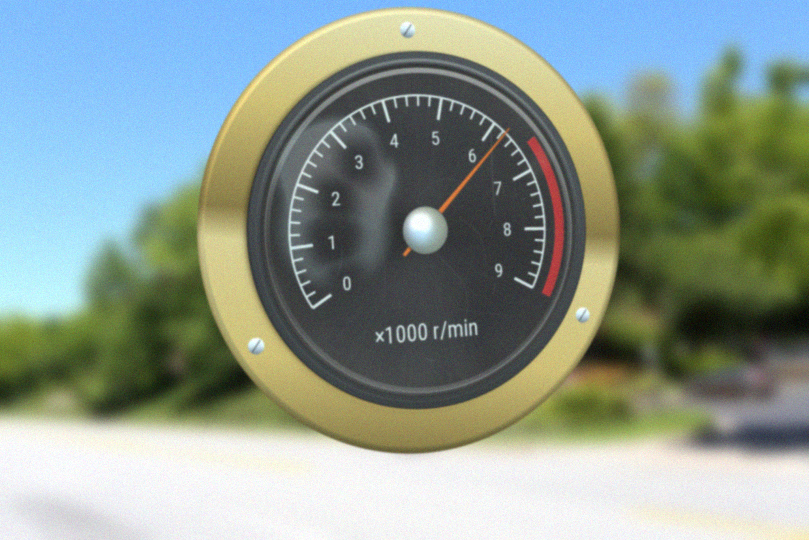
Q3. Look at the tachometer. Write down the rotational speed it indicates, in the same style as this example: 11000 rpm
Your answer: 6200 rpm
